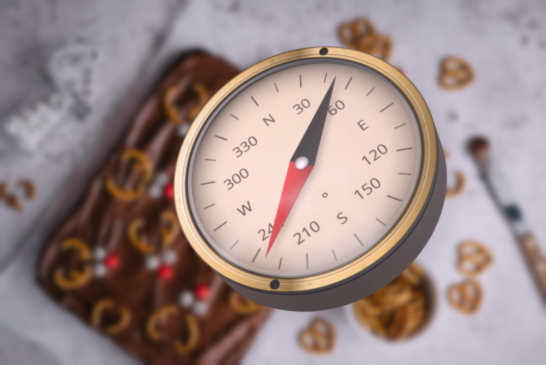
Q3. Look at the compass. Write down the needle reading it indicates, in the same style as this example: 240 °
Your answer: 232.5 °
